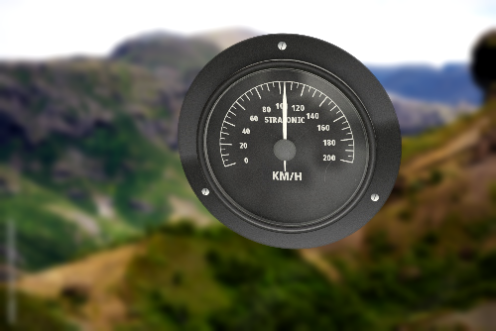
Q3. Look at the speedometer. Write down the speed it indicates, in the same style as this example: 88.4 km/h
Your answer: 105 km/h
